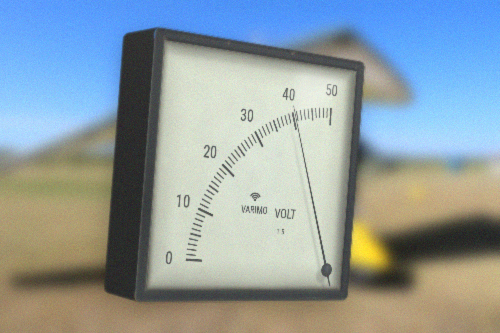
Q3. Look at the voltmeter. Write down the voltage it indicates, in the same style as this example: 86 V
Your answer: 40 V
